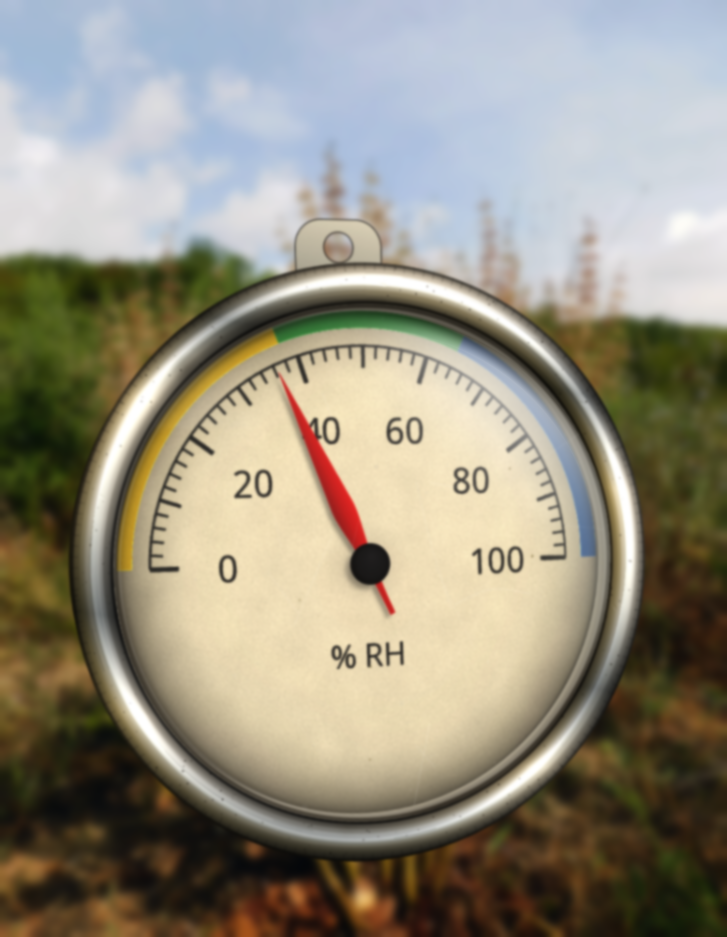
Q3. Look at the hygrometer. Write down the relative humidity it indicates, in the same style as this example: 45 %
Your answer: 36 %
